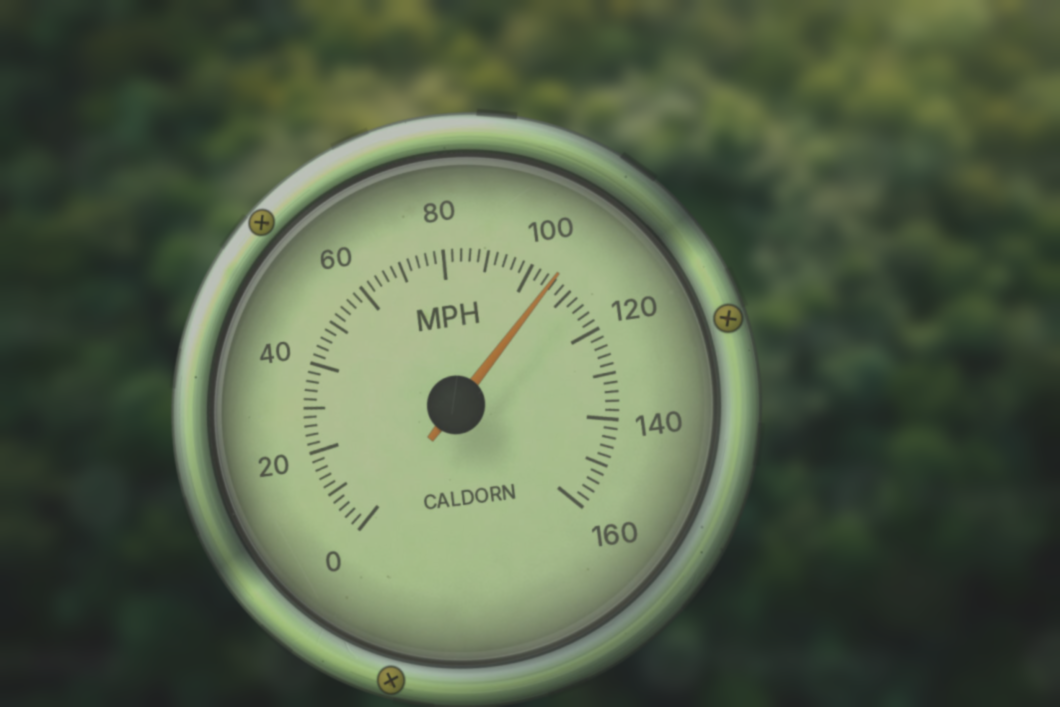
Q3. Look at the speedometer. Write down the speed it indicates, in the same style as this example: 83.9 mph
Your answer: 106 mph
